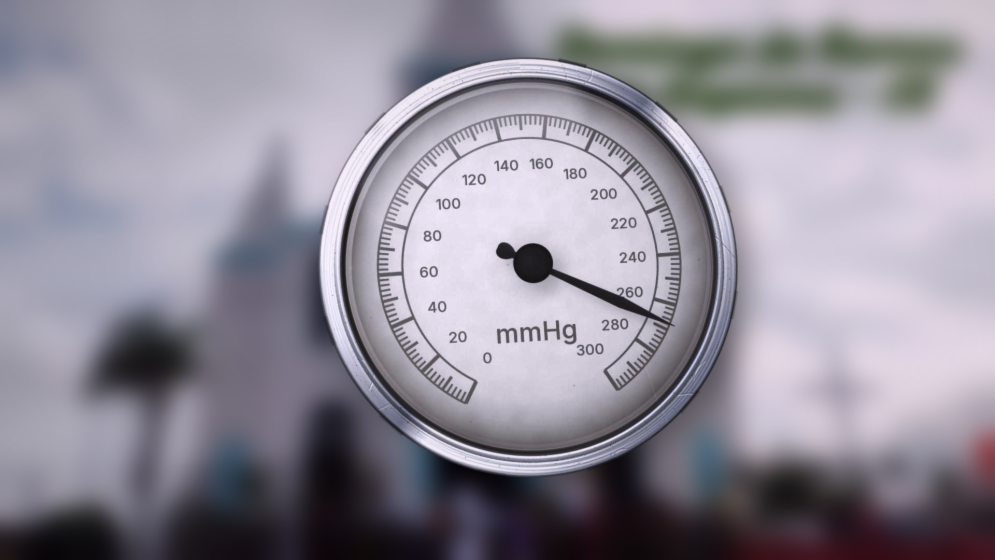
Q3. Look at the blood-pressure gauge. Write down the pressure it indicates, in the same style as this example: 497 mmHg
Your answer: 268 mmHg
